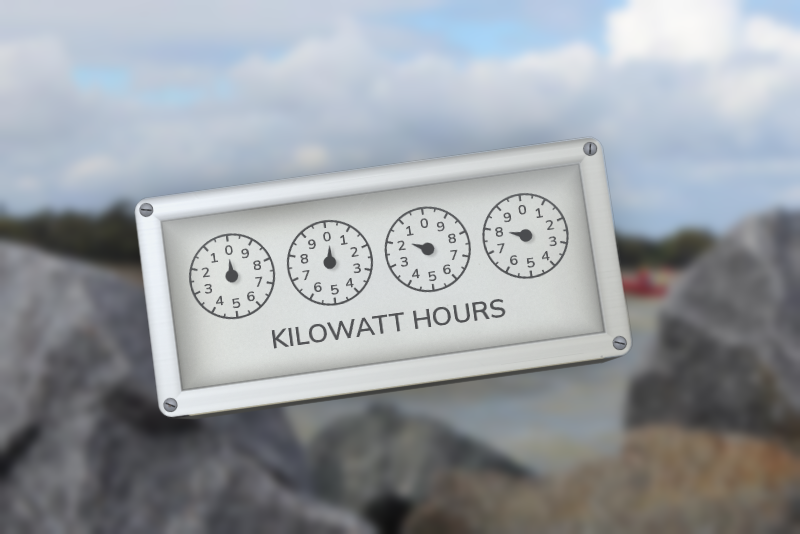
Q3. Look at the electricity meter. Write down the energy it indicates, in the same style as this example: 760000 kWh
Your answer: 18 kWh
